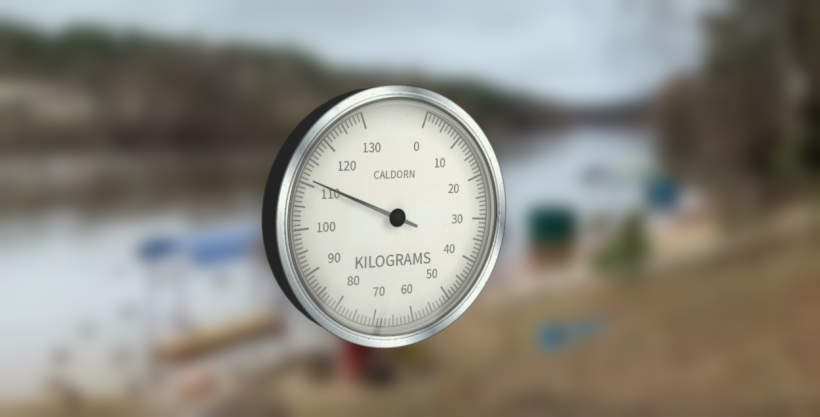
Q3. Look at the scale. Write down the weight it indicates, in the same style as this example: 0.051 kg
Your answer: 111 kg
